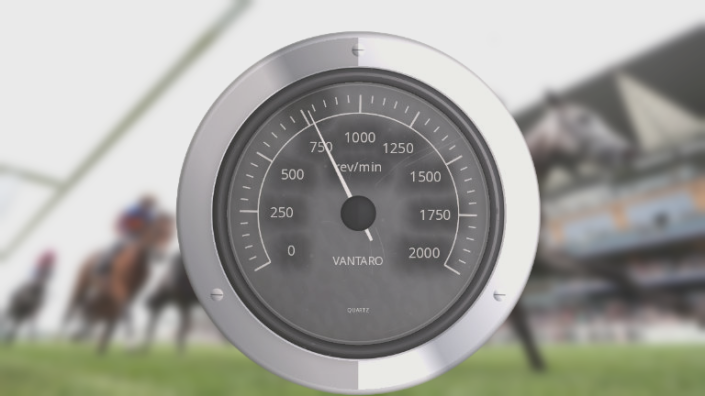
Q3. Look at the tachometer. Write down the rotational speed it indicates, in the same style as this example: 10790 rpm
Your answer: 775 rpm
